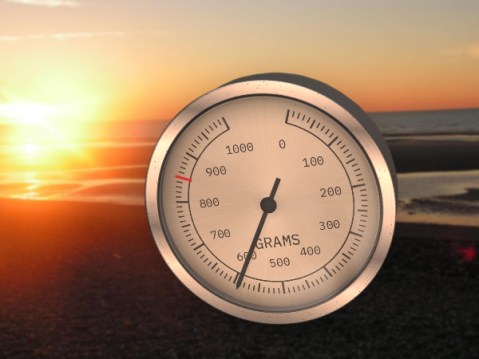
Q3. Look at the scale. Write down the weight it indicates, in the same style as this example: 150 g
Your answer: 590 g
